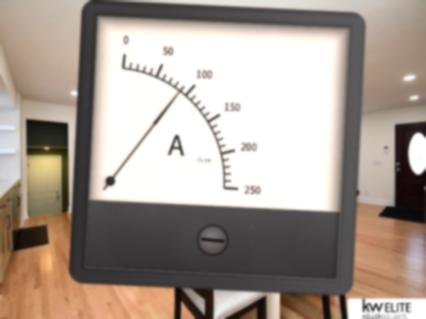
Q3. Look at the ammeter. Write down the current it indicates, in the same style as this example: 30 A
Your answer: 90 A
